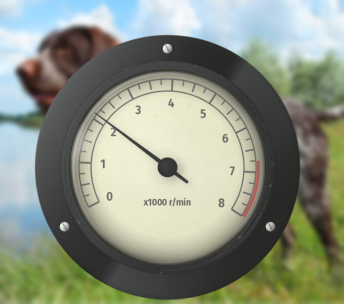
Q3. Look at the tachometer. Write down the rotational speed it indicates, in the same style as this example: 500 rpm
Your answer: 2125 rpm
